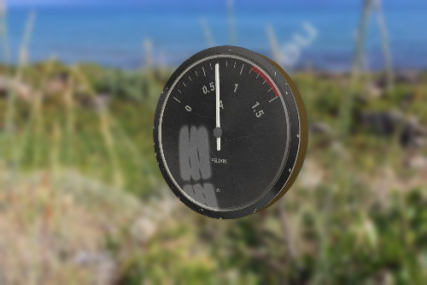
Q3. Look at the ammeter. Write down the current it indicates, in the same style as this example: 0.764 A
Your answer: 0.7 A
